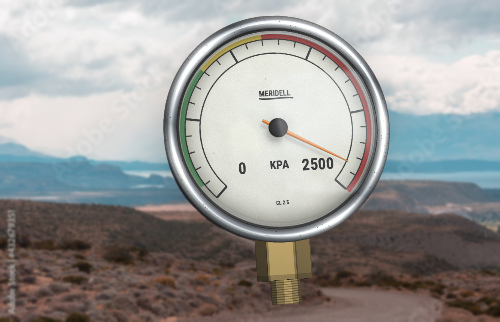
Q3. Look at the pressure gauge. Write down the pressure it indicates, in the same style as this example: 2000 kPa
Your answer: 2350 kPa
